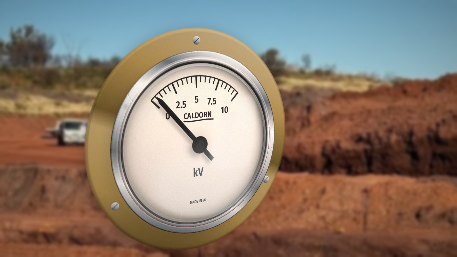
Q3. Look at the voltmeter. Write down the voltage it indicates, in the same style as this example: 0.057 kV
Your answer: 0.5 kV
